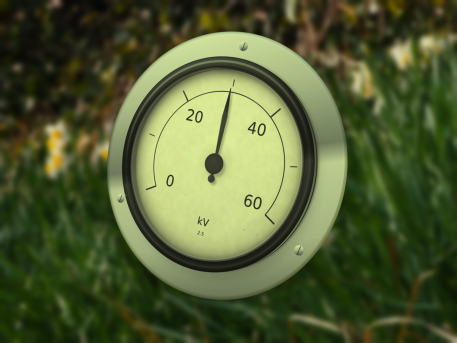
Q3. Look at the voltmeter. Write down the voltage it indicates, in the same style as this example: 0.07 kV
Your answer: 30 kV
